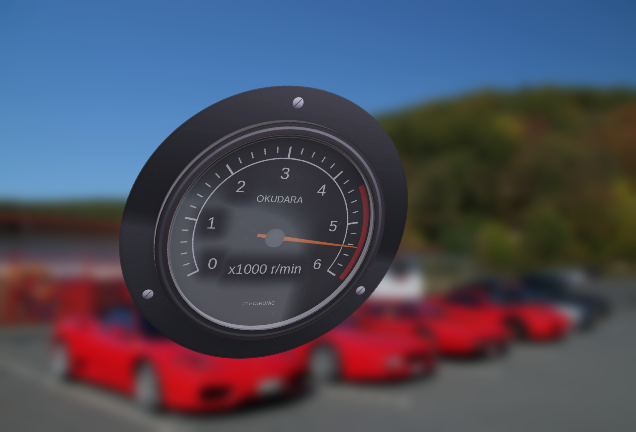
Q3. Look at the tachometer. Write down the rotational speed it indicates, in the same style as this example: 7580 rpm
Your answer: 5400 rpm
